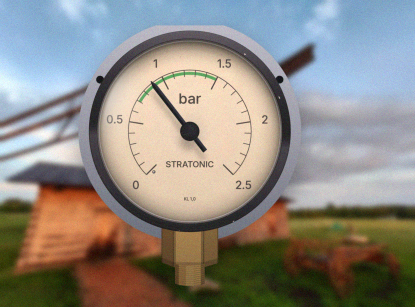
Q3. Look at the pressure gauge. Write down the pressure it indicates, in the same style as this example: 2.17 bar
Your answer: 0.9 bar
